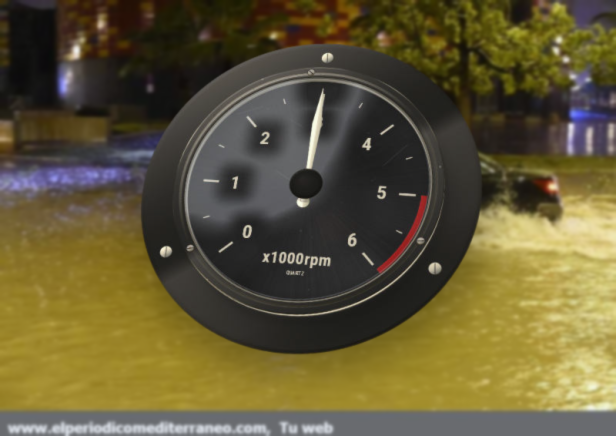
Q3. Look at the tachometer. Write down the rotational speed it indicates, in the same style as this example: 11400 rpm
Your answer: 3000 rpm
